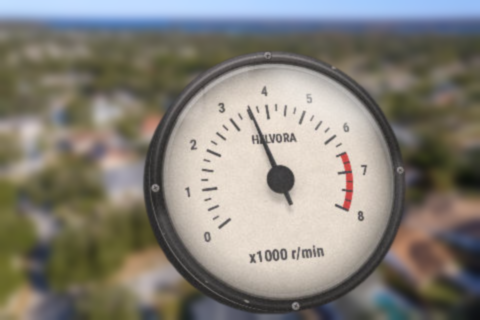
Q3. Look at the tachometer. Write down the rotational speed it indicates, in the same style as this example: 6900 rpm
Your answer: 3500 rpm
